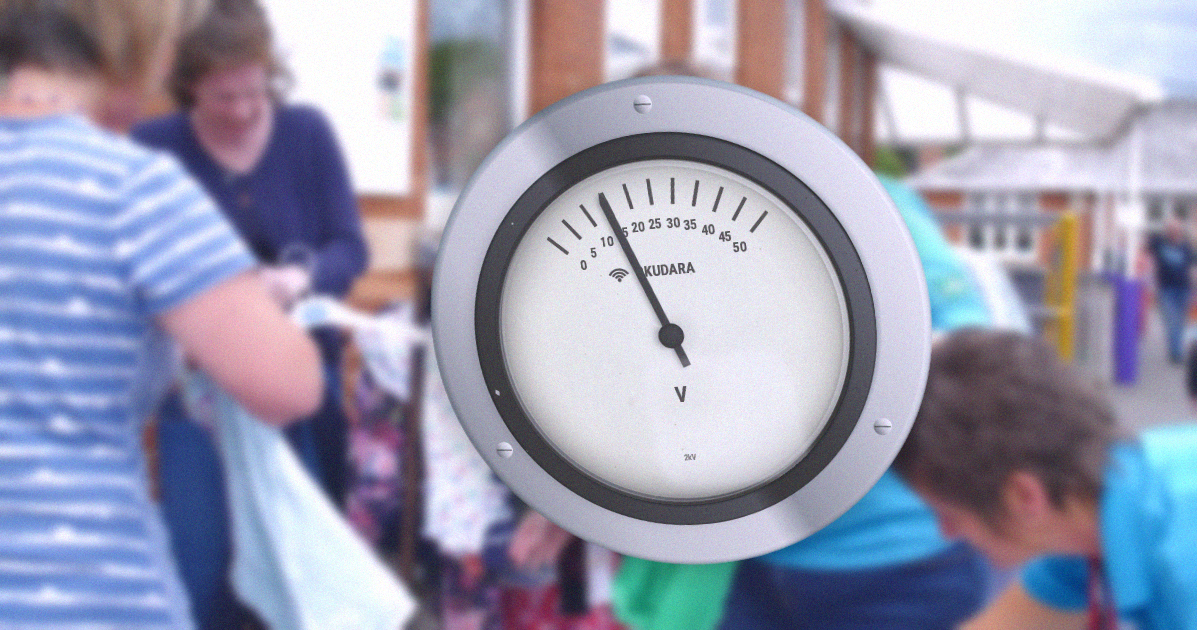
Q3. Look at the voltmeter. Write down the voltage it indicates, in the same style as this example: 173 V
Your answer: 15 V
